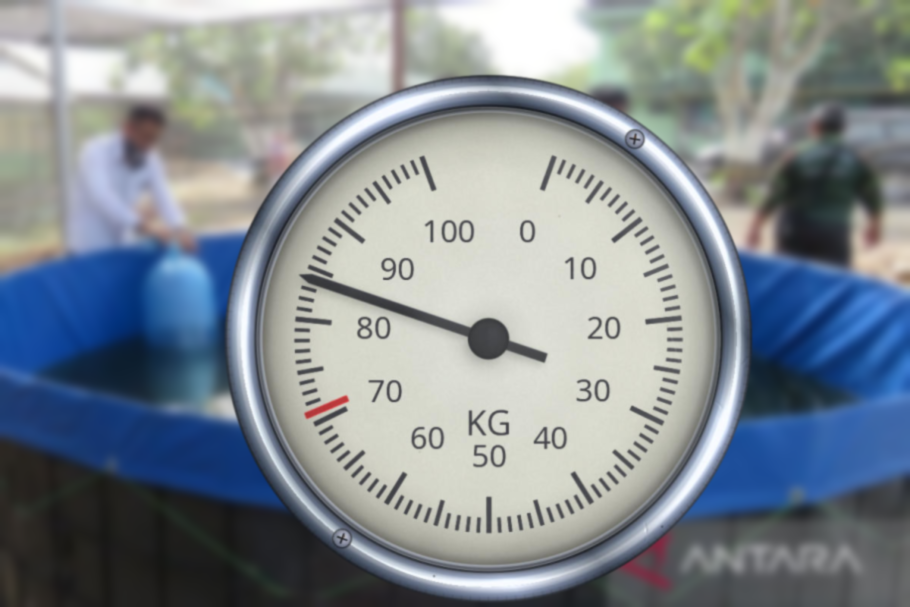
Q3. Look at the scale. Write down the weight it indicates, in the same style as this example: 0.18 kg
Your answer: 84 kg
